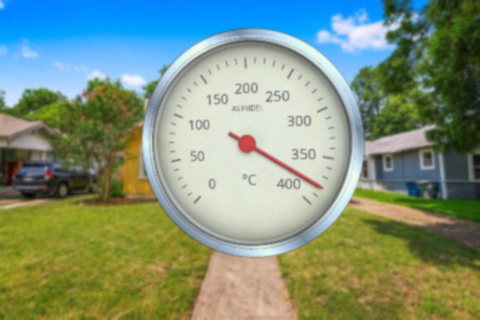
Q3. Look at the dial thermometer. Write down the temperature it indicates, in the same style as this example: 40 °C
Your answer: 380 °C
